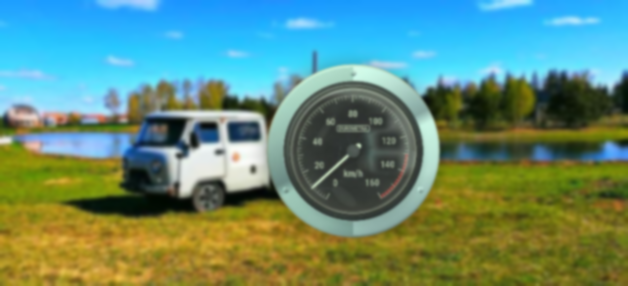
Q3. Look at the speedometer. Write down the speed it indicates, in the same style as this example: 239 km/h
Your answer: 10 km/h
